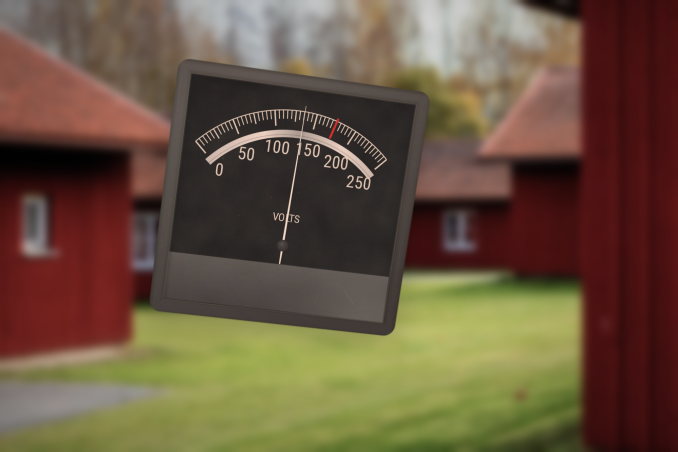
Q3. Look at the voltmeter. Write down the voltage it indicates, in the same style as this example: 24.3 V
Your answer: 135 V
